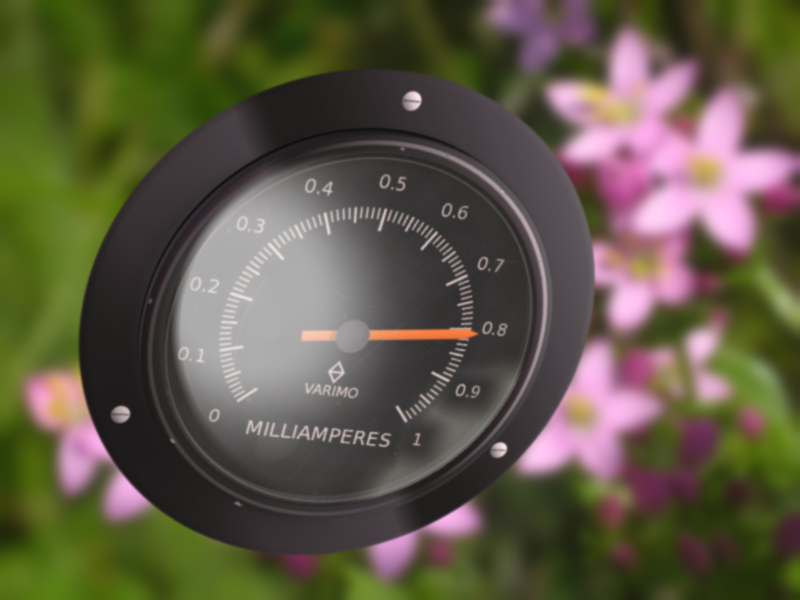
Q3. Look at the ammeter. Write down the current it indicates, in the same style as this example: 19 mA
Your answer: 0.8 mA
